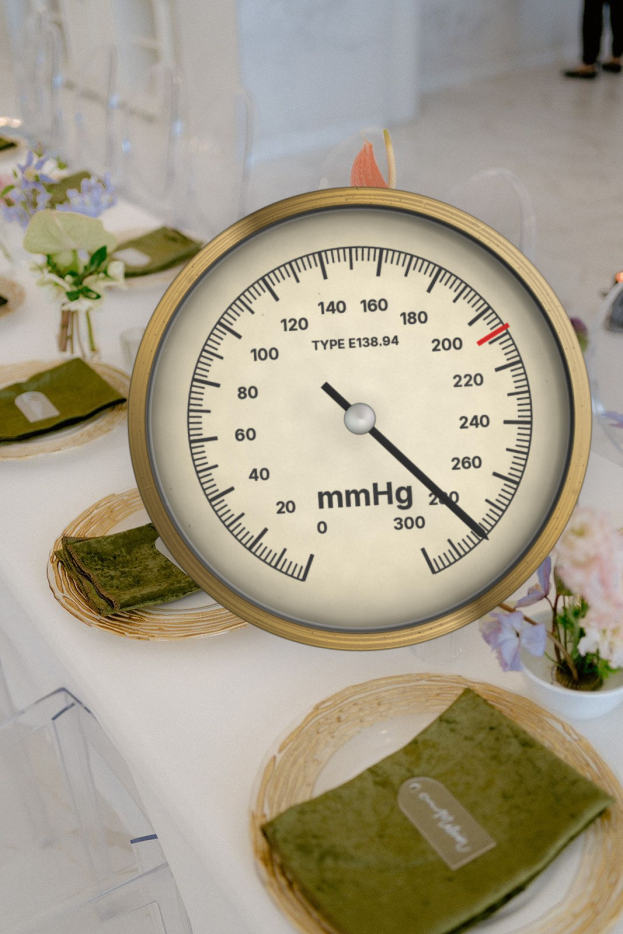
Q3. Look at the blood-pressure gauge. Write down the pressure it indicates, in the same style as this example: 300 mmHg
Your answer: 280 mmHg
